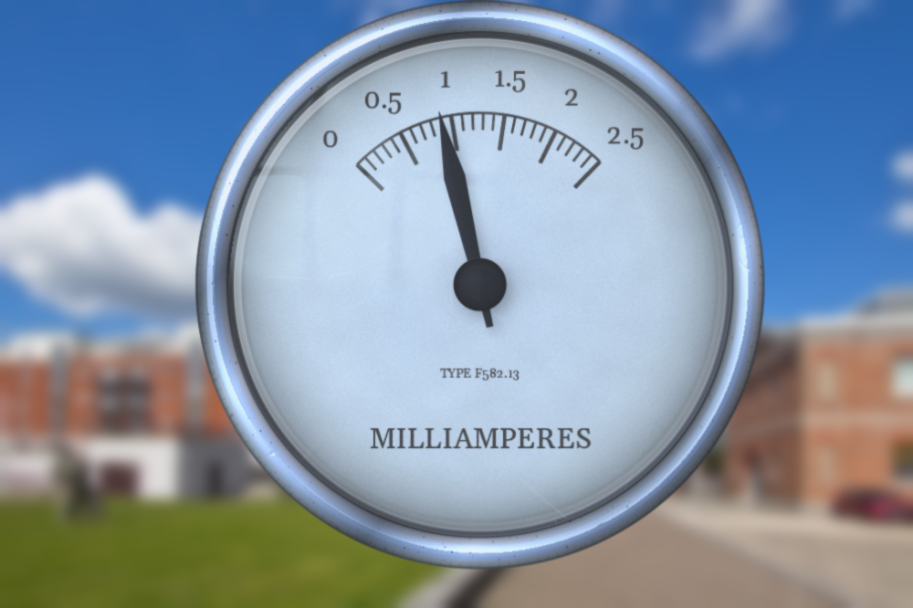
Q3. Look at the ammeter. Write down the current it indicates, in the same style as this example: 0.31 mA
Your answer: 0.9 mA
